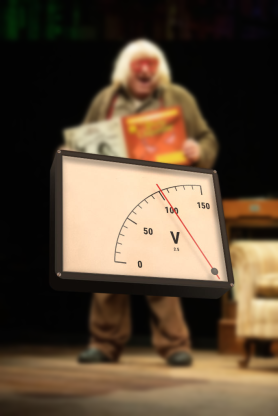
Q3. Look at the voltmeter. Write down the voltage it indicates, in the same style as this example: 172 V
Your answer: 100 V
